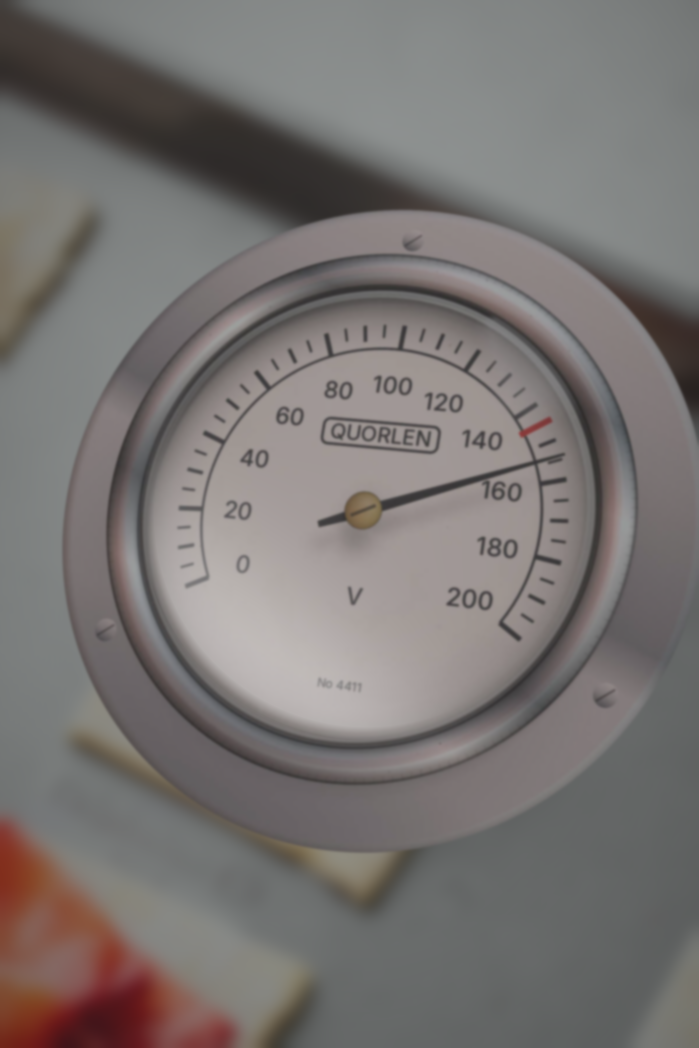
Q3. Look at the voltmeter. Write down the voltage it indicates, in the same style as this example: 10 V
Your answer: 155 V
